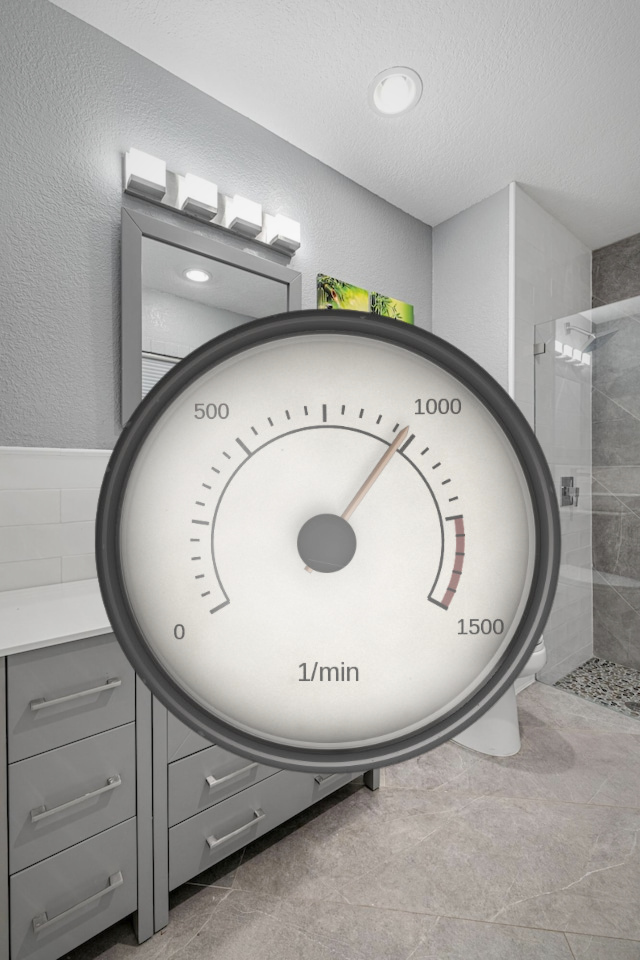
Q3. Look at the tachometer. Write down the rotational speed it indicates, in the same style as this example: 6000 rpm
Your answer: 975 rpm
